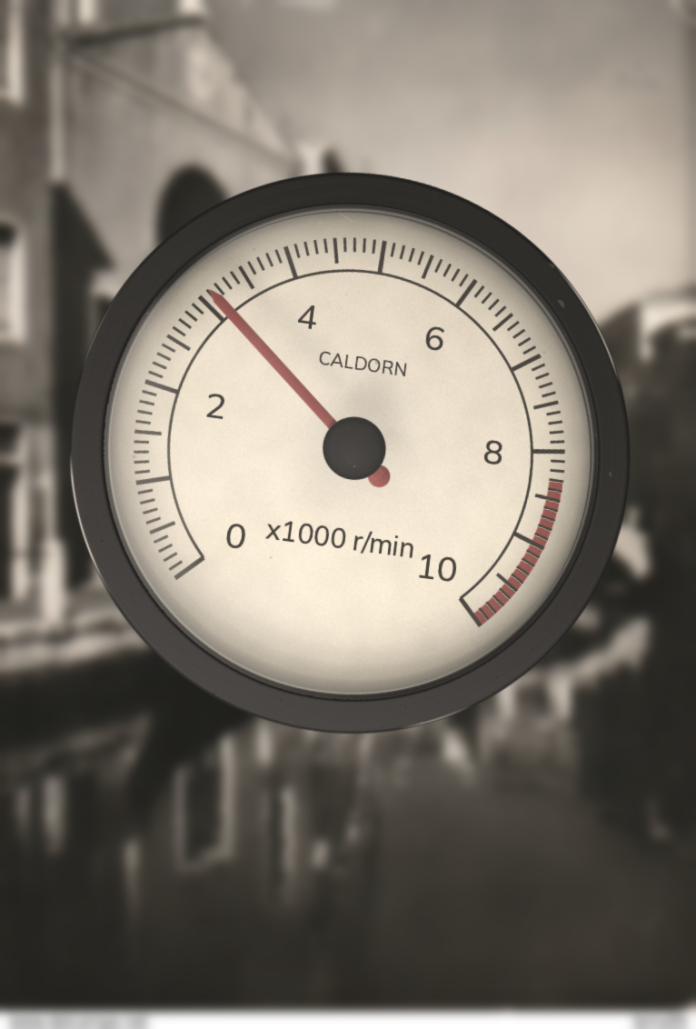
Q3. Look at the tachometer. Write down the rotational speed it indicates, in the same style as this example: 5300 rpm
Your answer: 3100 rpm
